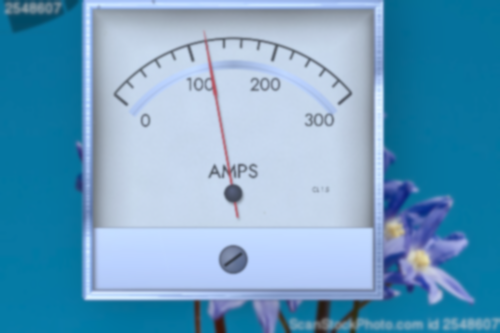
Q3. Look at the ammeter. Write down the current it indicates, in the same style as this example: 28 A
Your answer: 120 A
